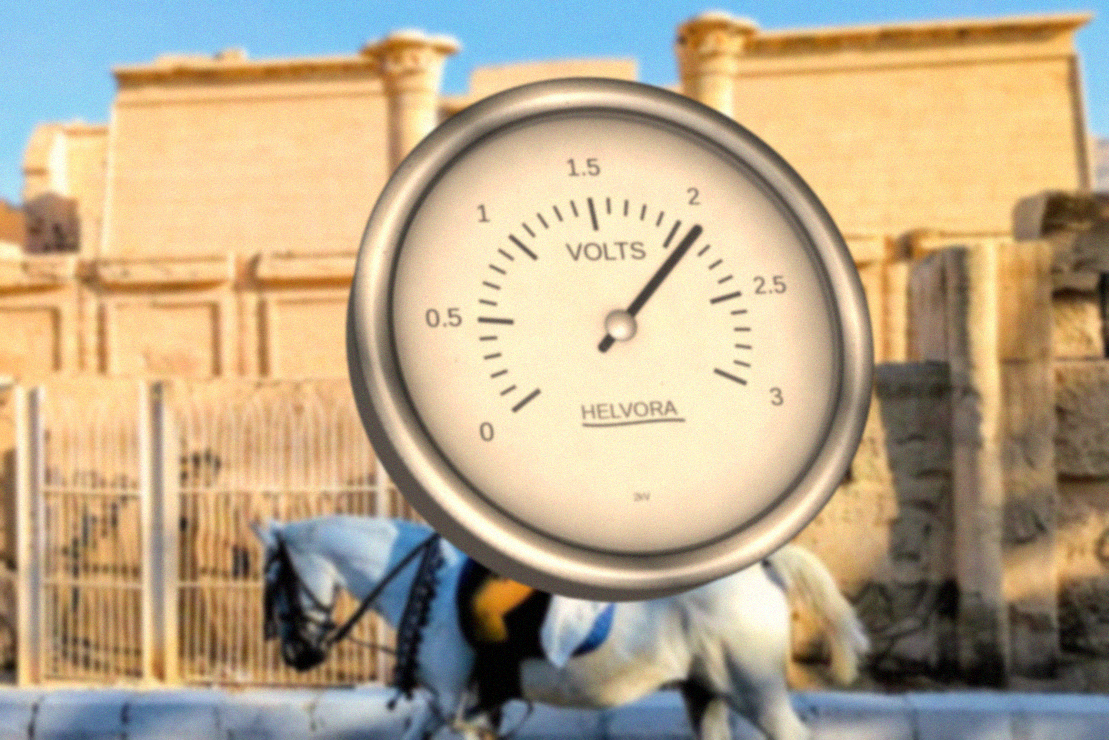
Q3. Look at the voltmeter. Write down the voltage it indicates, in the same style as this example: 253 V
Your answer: 2.1 V
